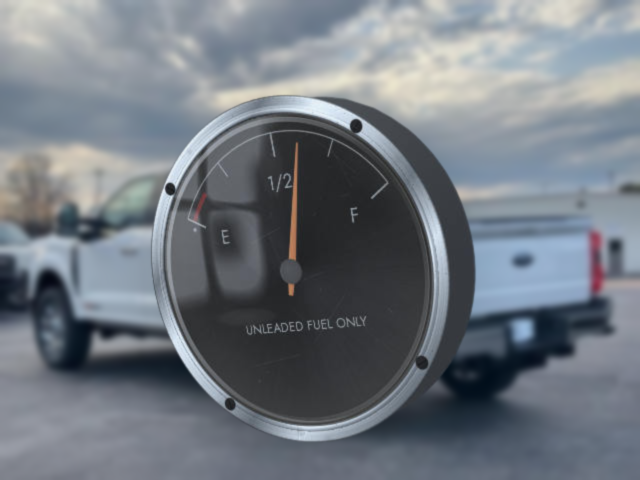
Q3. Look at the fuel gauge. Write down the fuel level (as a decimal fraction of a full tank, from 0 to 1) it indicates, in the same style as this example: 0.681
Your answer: 0.625
